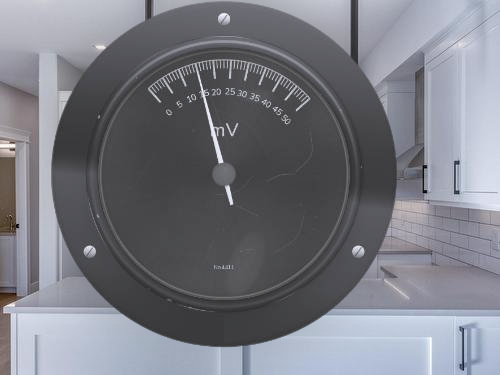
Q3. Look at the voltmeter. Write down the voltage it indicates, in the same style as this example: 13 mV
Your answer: 15 mV
